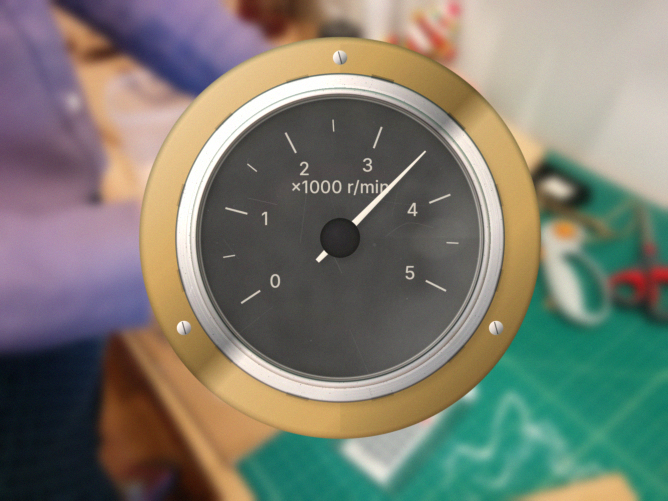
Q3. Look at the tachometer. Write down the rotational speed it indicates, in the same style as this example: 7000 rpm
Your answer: 3500 rpm
